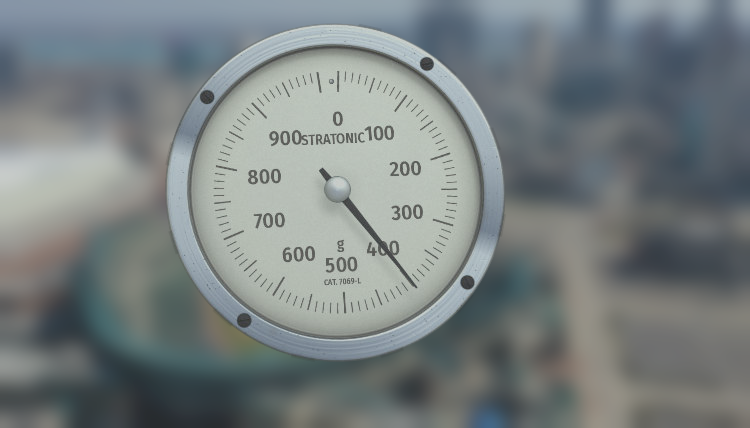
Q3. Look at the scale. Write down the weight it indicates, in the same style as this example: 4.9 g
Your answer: 400 g
